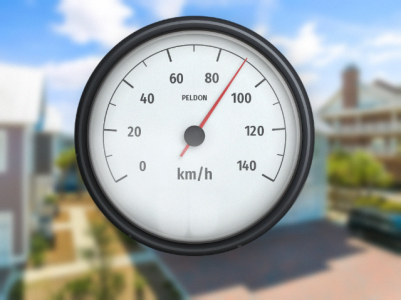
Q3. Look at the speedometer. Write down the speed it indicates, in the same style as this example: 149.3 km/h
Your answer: 90 km/h
